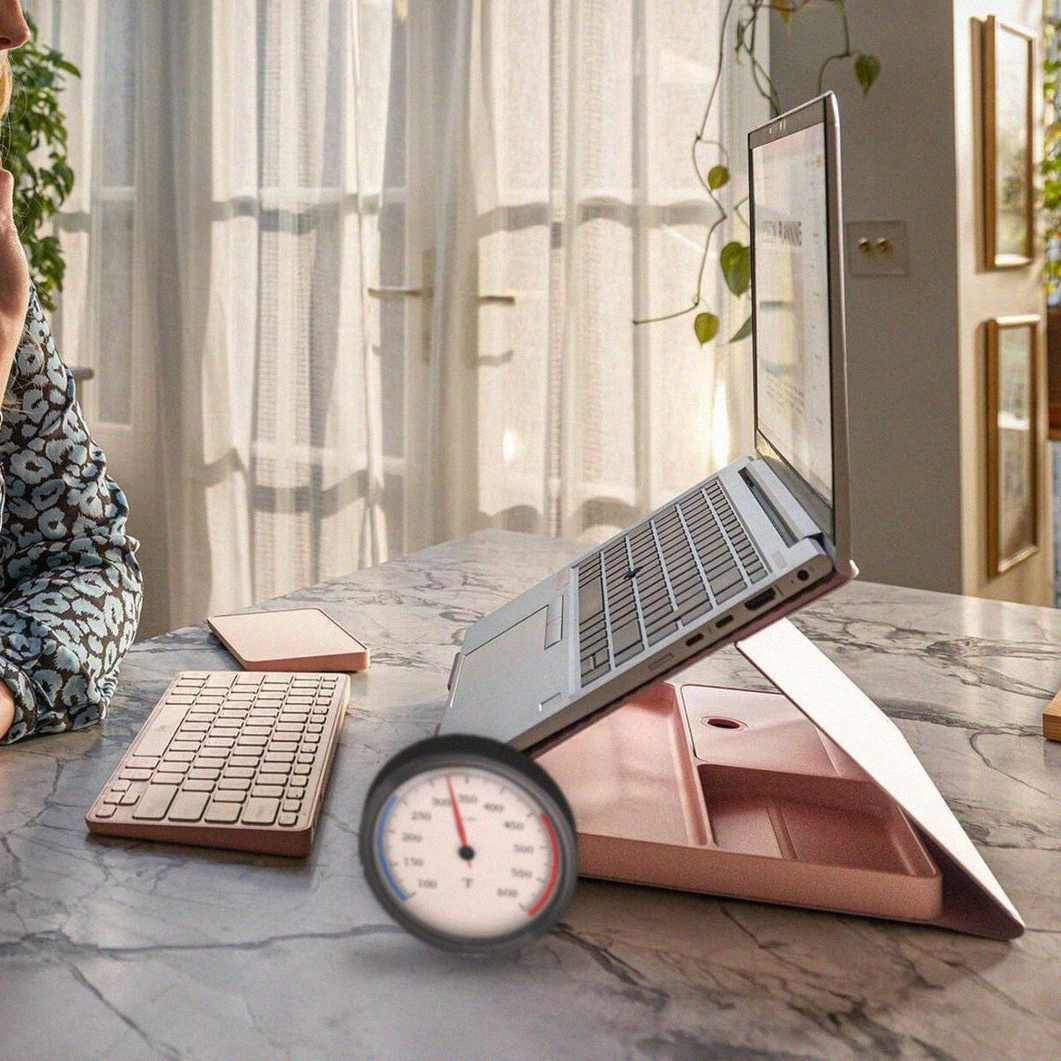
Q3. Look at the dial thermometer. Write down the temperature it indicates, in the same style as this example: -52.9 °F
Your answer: 325 °F
